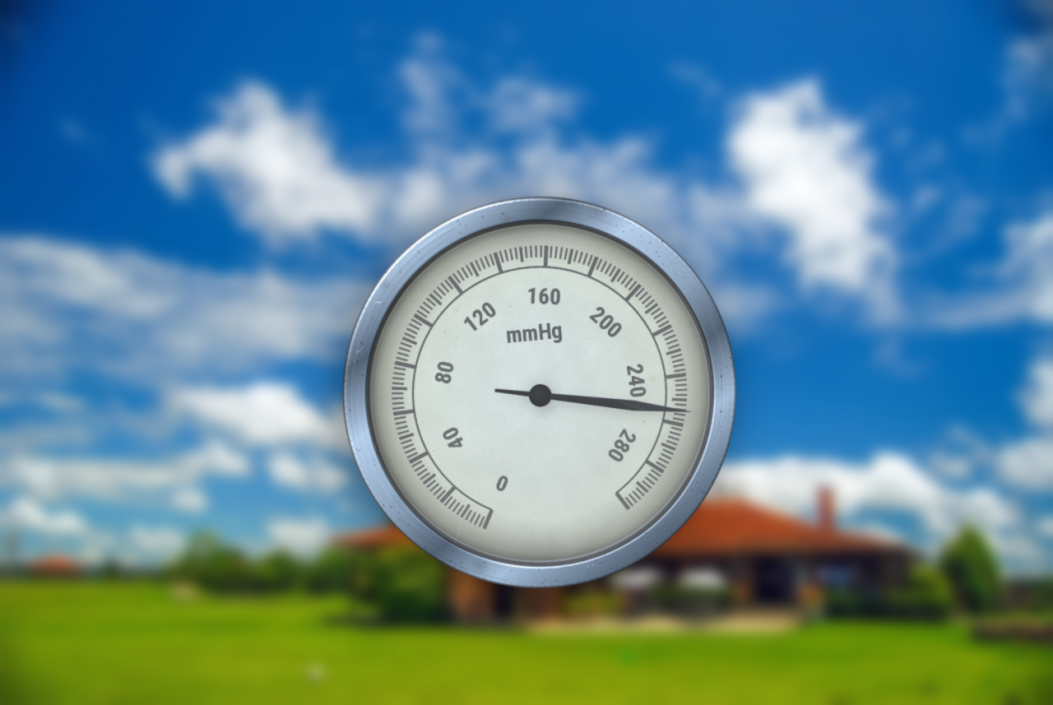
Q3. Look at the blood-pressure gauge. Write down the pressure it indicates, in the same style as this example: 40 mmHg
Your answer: 254 mmHg
